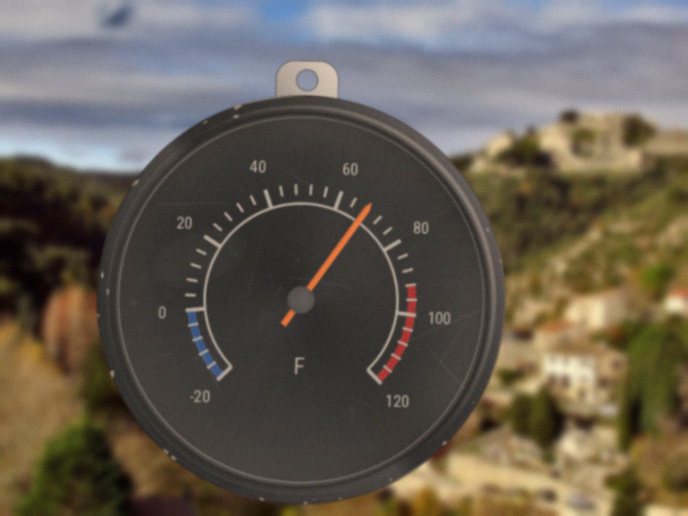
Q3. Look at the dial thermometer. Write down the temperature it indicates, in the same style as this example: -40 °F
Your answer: 68 °F
